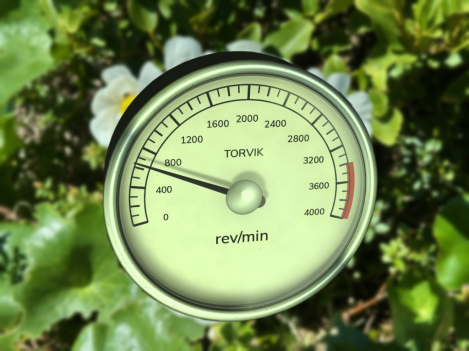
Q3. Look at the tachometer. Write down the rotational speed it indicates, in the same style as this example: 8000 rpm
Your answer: 650 rpm
